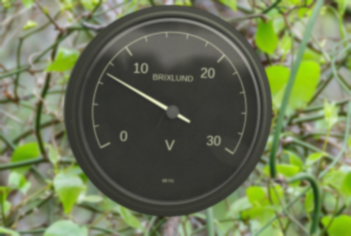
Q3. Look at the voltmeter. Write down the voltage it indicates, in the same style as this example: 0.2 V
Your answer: 7 V
